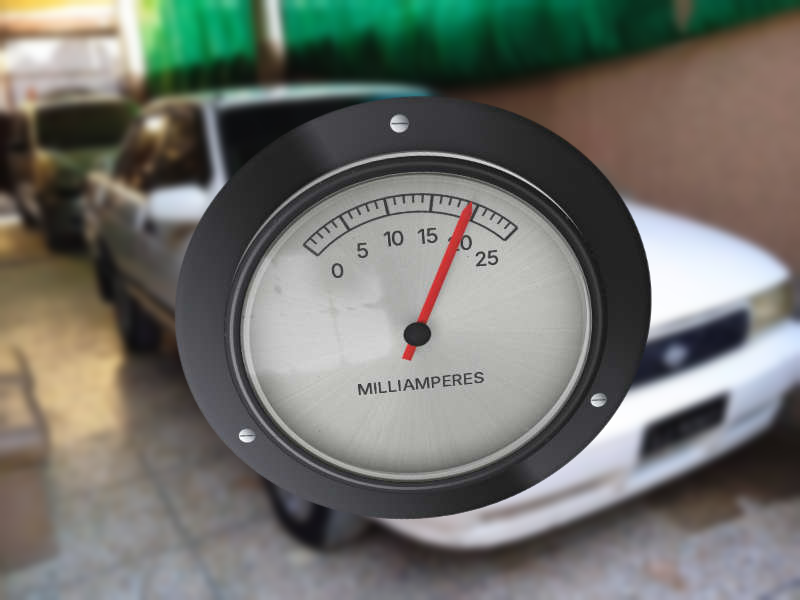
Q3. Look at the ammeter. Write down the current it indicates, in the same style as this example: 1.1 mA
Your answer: 19 mA
